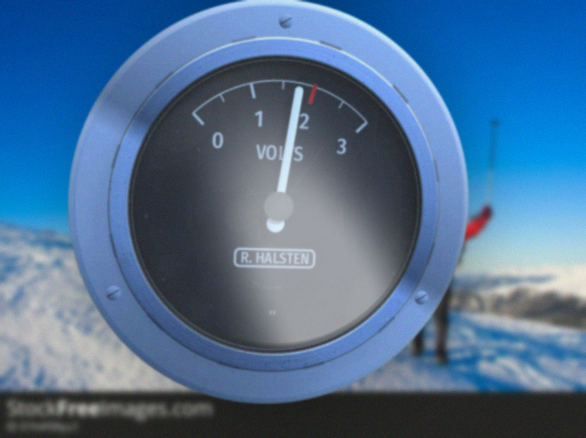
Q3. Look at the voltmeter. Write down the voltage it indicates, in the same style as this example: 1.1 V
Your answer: 1.75 V
